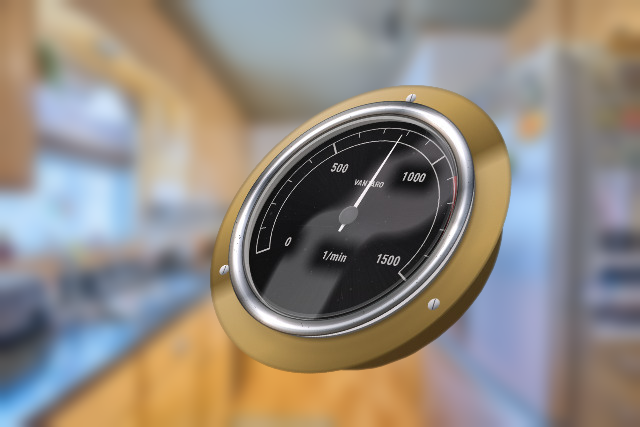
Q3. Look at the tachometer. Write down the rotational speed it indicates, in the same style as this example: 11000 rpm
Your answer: 800 rpm
